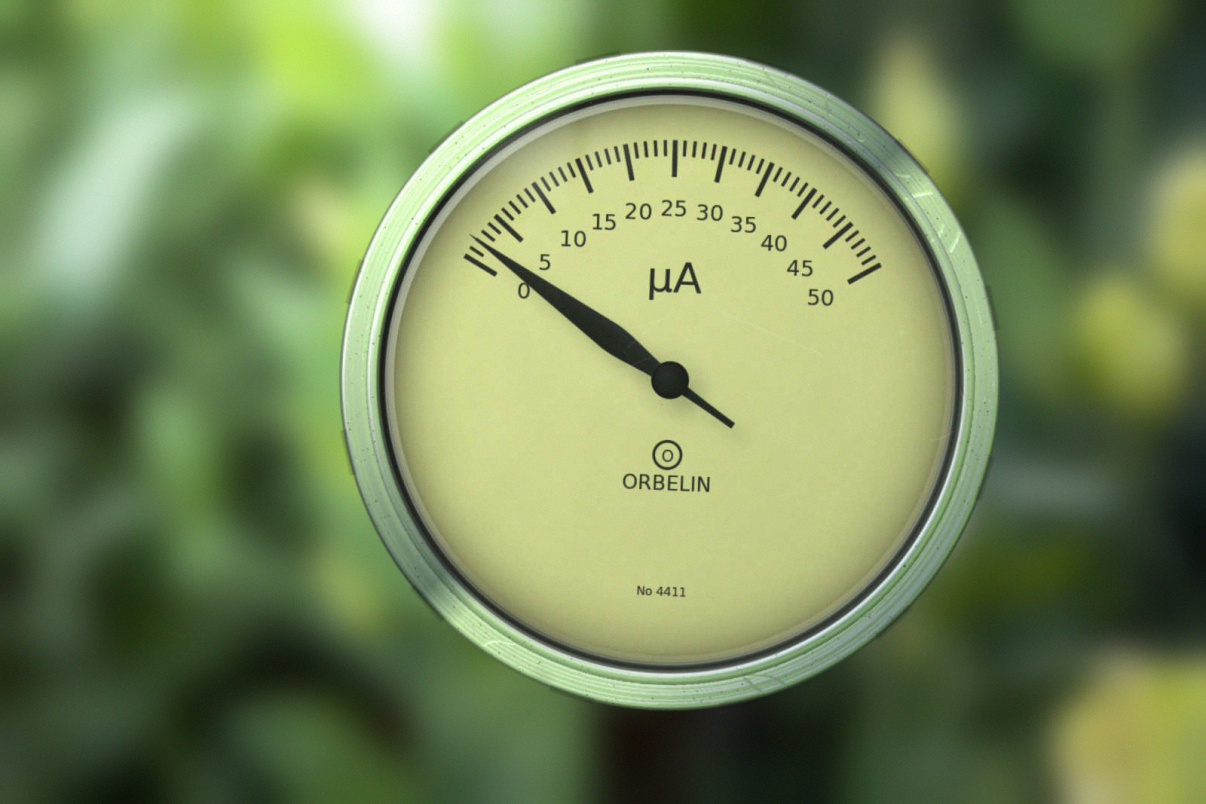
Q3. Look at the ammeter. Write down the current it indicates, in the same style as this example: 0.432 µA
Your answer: 2 µA
